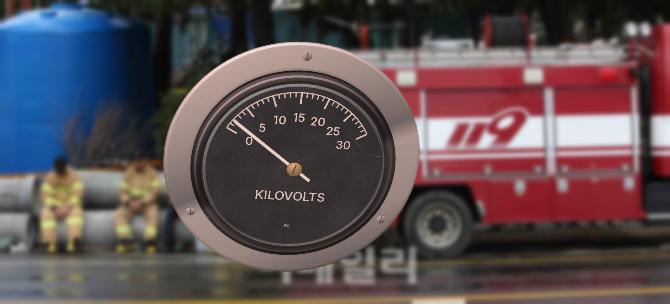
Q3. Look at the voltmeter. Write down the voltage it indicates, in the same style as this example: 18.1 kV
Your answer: 2 kV
